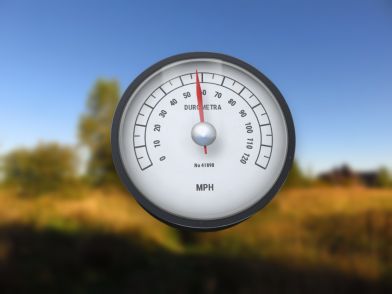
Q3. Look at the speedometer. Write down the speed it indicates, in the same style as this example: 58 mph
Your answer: 57.5 mph
